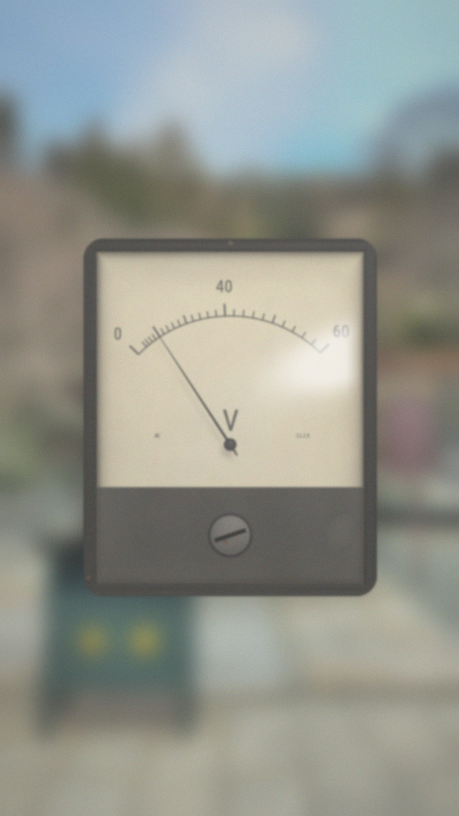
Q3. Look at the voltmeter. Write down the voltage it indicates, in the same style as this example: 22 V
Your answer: 20 V
